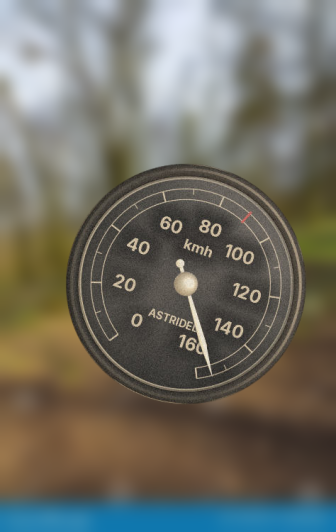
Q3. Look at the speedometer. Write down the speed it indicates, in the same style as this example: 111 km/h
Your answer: 155 km/h
